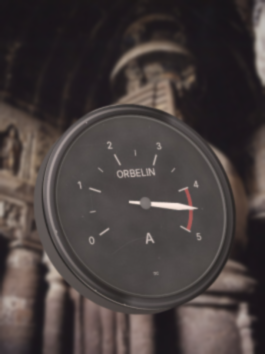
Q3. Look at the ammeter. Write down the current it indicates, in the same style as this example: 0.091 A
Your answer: 4.5 A
